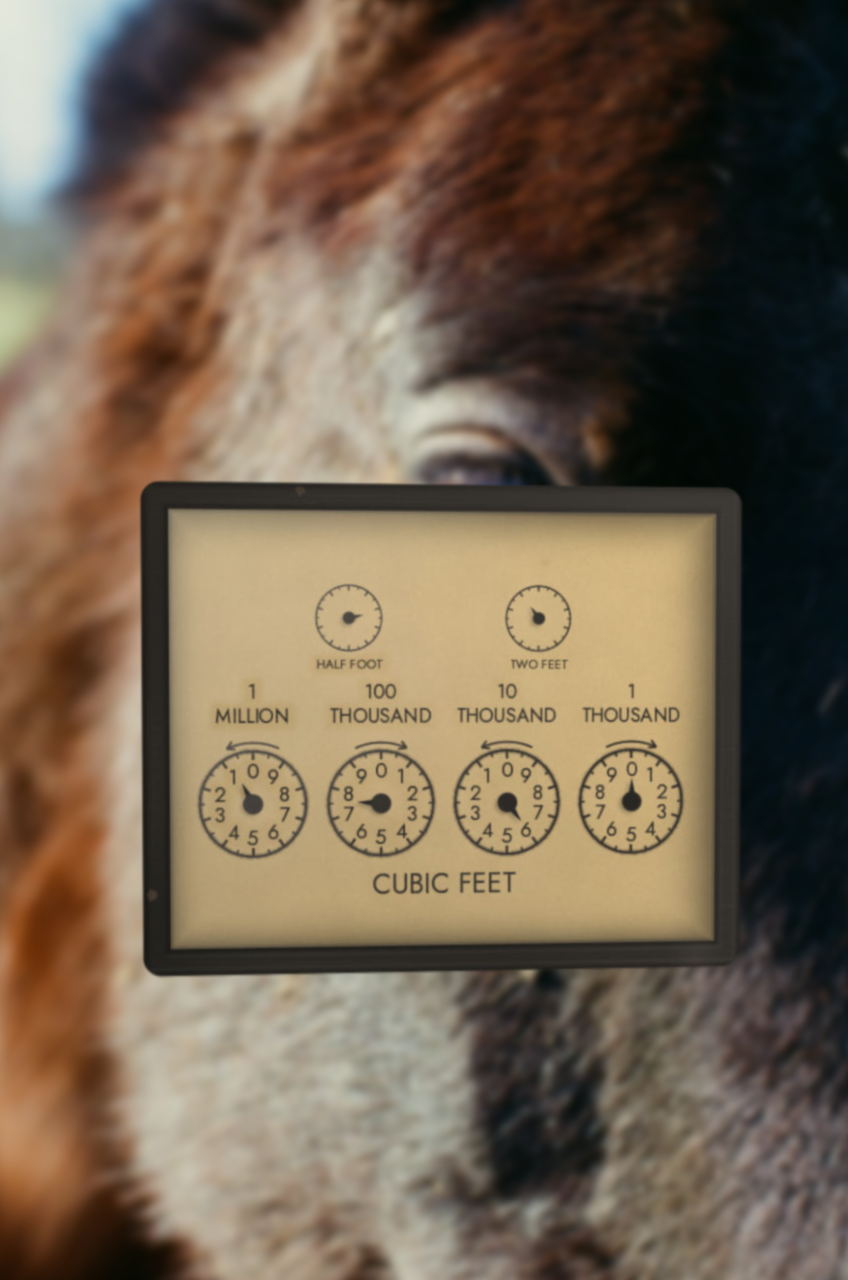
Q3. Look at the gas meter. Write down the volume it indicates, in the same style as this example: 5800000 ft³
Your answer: 76000 ft³
